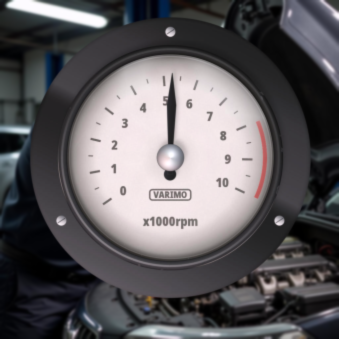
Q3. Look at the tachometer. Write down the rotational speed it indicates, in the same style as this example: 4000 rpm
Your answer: 5250 rpm
